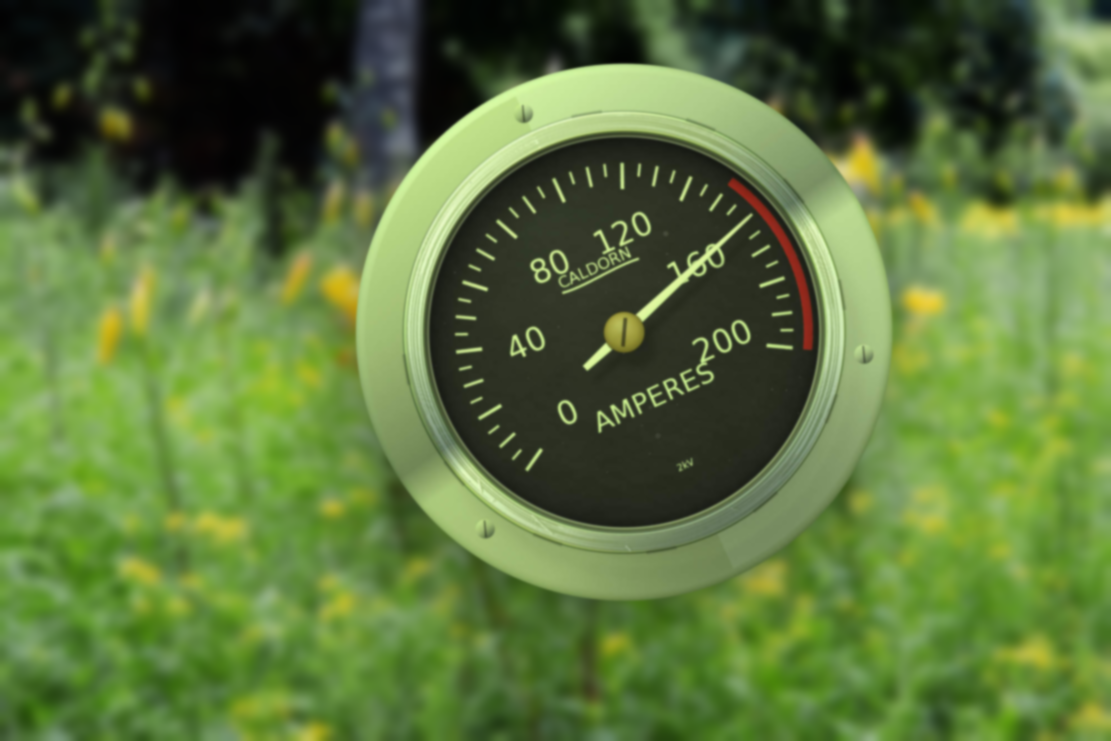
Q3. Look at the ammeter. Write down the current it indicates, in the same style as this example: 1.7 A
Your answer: 160 A
